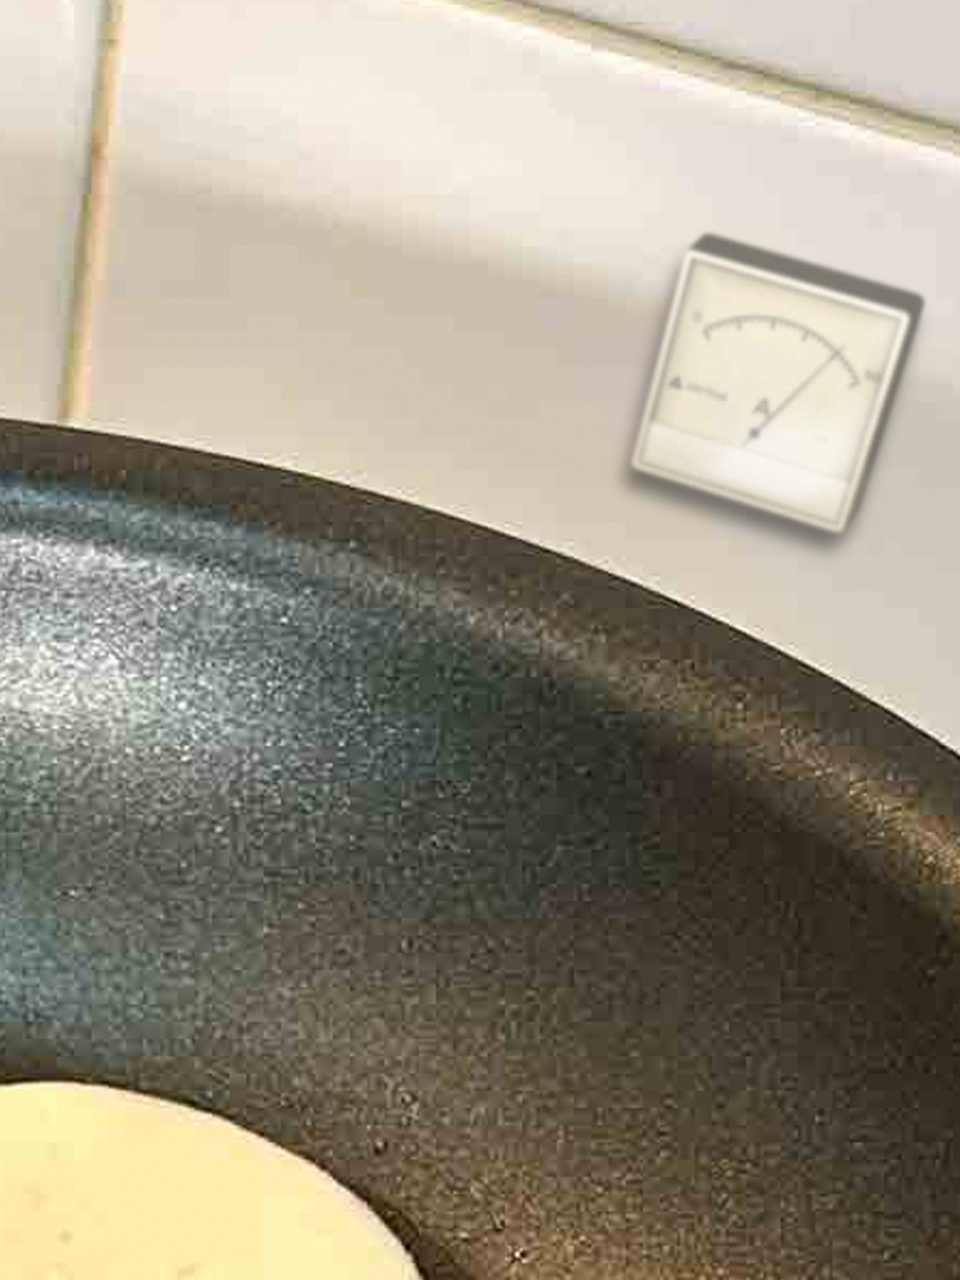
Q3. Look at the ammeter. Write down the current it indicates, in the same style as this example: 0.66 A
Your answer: 40 A
